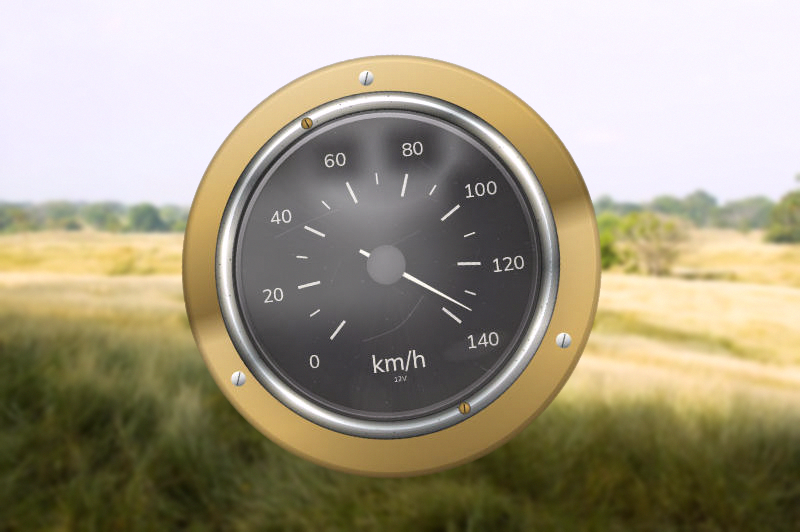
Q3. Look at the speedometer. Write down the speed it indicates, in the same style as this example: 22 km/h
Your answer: 135 km/h
